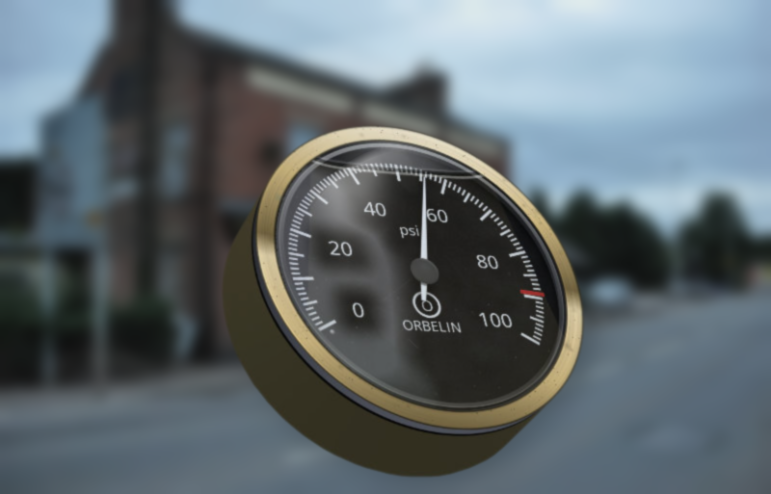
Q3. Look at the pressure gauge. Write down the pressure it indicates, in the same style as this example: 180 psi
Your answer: 55 psi
